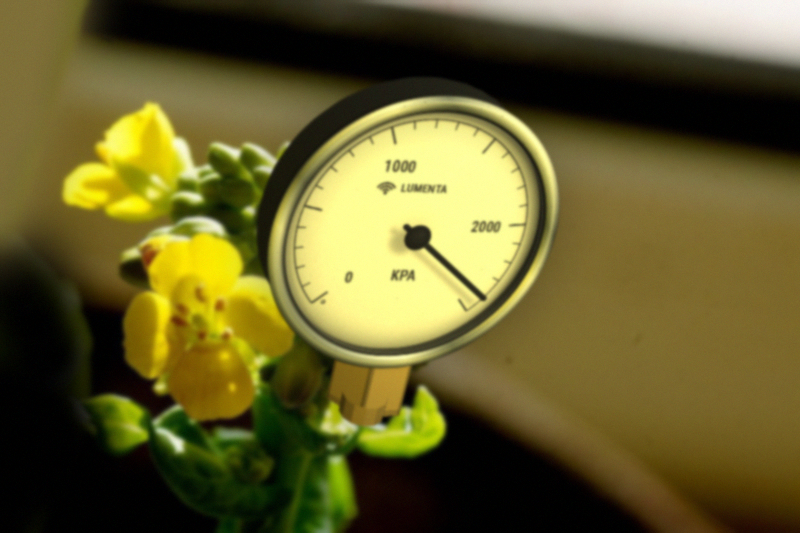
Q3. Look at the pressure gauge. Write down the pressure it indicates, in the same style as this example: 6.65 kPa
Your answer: 2400 kPa
